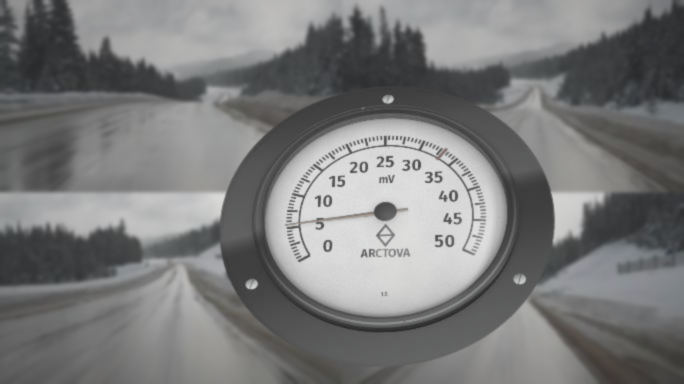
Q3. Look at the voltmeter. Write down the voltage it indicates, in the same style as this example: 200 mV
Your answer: 5 mV
